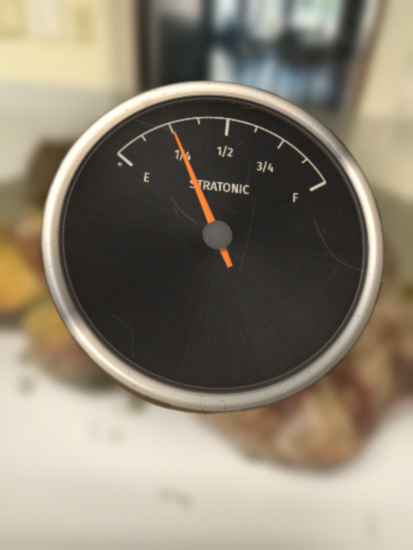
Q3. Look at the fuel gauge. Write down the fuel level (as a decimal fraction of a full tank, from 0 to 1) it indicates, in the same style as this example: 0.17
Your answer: 0.25
